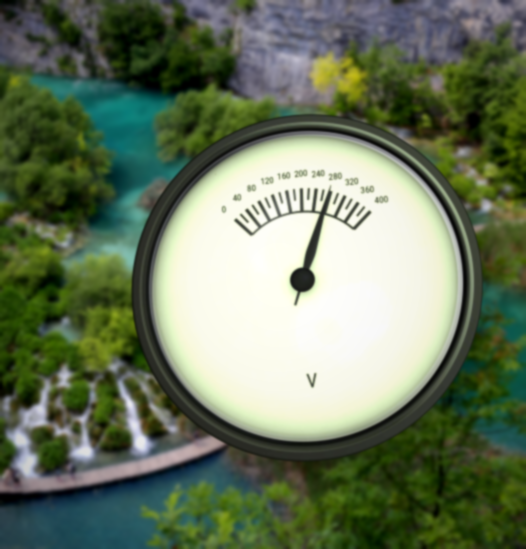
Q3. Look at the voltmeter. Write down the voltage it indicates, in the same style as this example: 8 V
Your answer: 280 V
